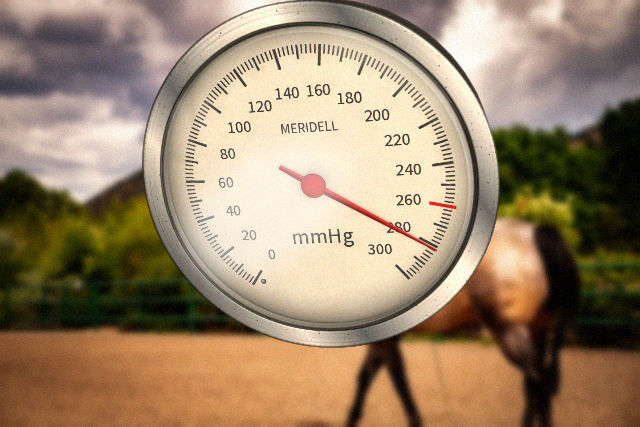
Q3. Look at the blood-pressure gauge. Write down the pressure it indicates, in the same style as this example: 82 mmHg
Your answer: 280 mmHg
